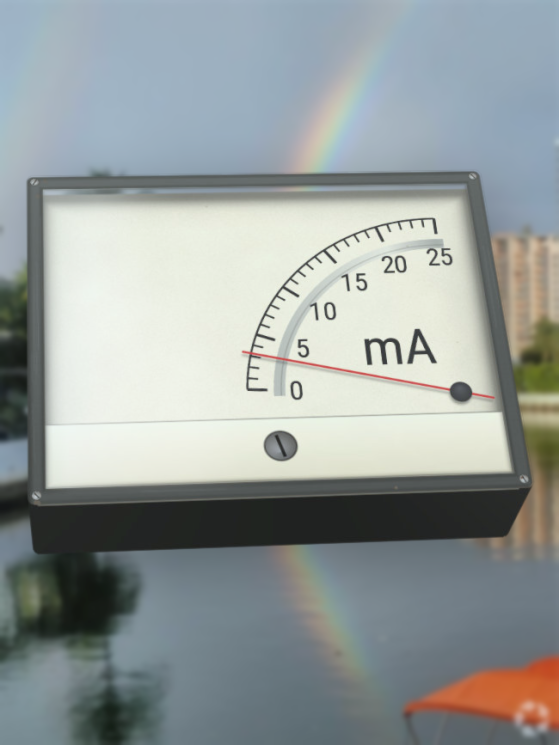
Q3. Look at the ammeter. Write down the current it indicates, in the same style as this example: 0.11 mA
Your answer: 3 mA
